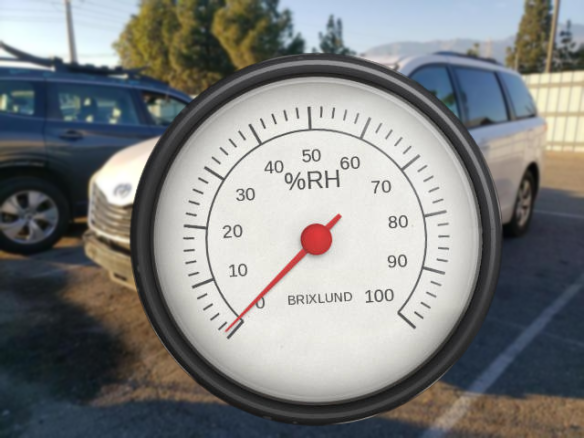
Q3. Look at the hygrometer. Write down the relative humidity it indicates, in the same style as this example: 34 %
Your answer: 1 %
